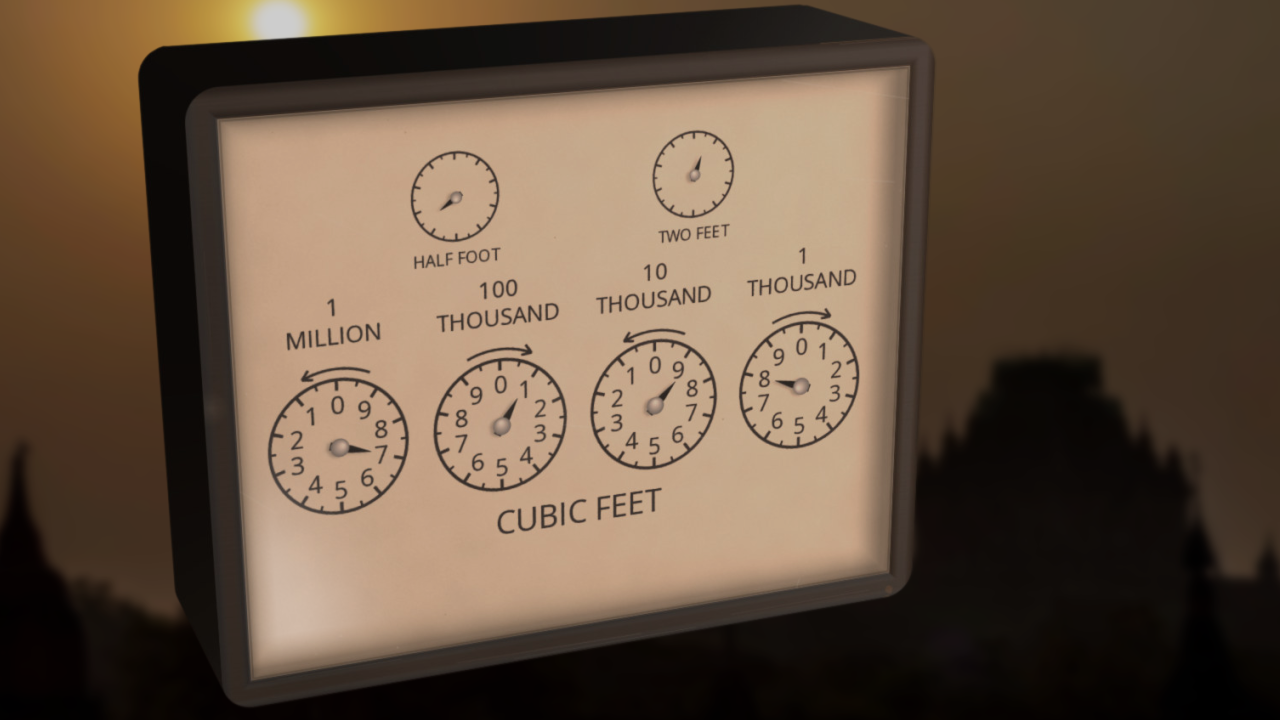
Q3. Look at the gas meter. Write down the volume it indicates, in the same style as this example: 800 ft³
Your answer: 708800 ft³
